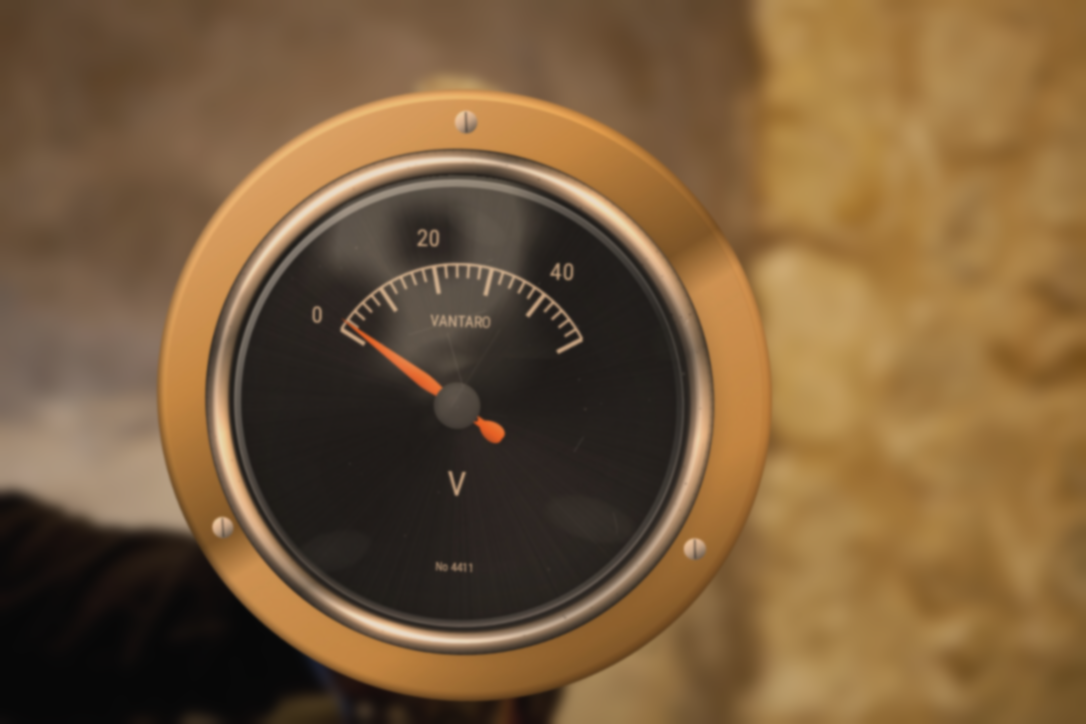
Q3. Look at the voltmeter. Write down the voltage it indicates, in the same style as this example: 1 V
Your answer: 2 V
